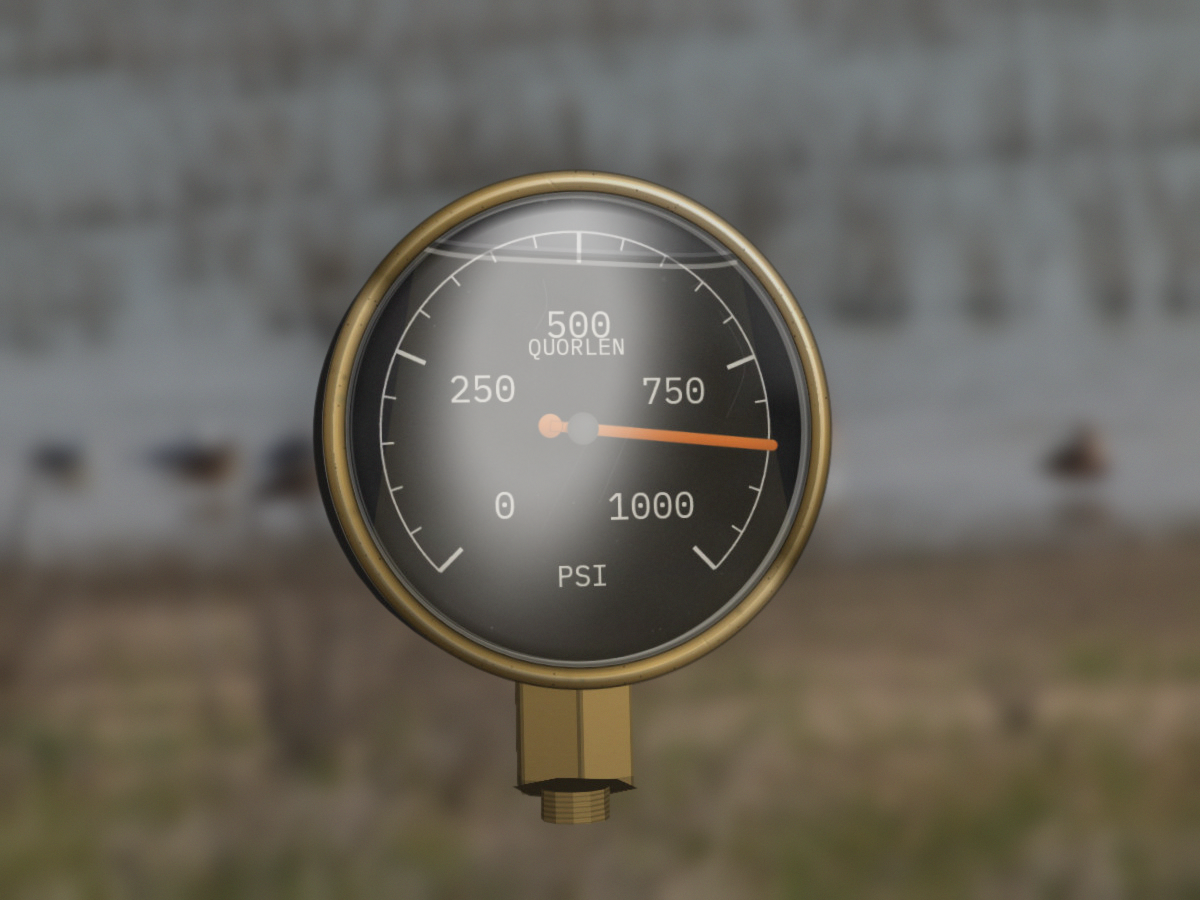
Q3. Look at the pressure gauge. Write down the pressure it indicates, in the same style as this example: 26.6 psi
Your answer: 850 psi
